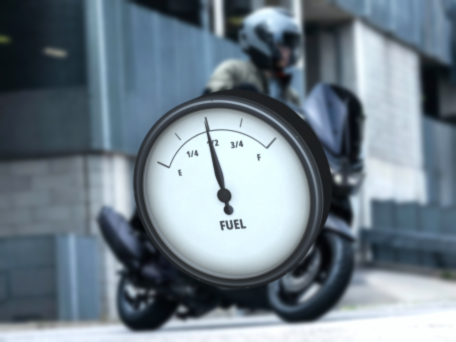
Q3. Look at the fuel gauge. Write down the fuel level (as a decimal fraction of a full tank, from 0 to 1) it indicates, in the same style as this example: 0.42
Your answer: 0.5
